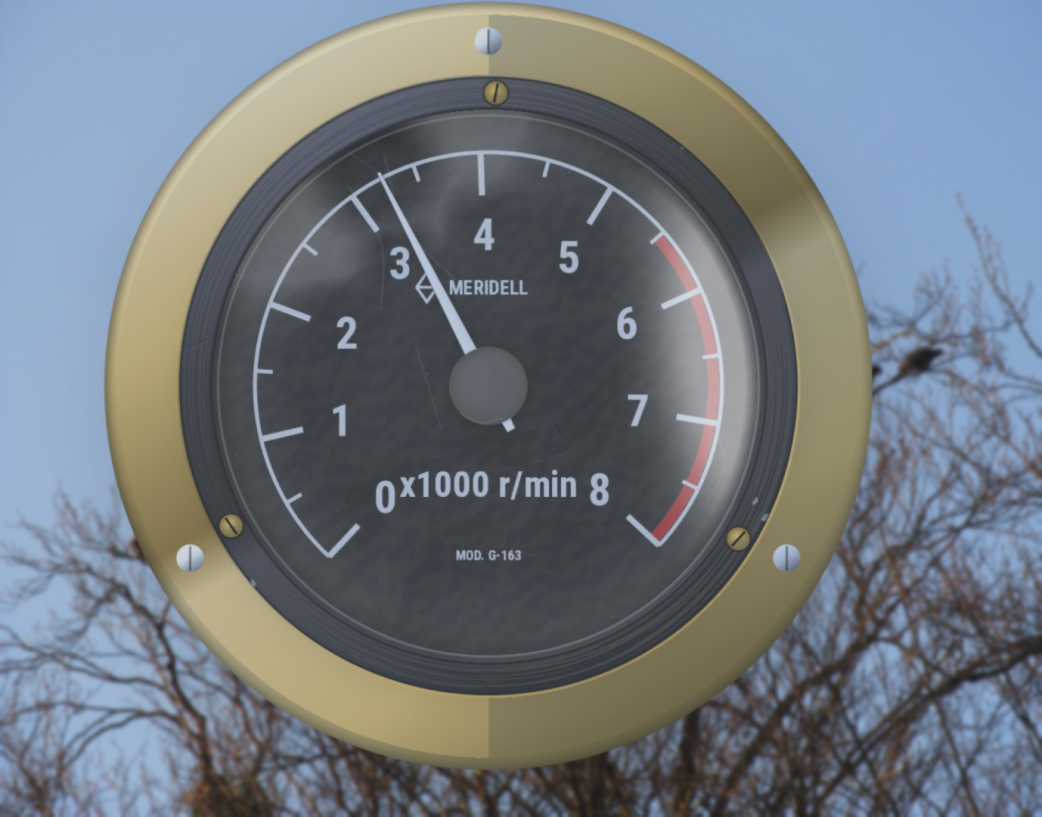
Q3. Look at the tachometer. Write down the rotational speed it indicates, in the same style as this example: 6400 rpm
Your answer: 3250 rpm
